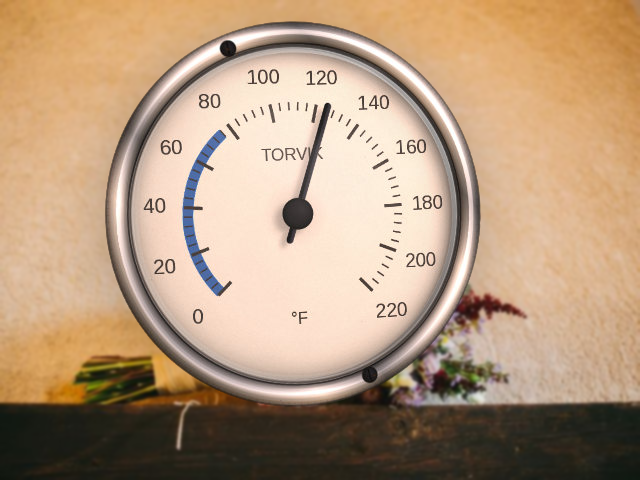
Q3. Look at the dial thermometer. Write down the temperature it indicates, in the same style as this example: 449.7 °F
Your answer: 124 °F
